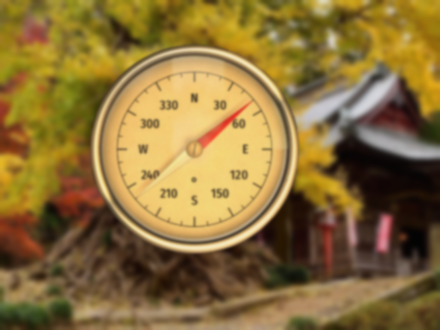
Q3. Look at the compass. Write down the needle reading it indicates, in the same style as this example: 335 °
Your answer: 50 °
